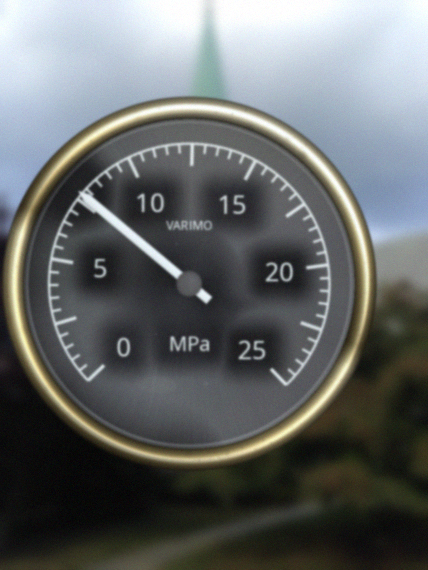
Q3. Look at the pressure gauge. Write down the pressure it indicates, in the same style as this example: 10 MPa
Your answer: 7.75 MPa
